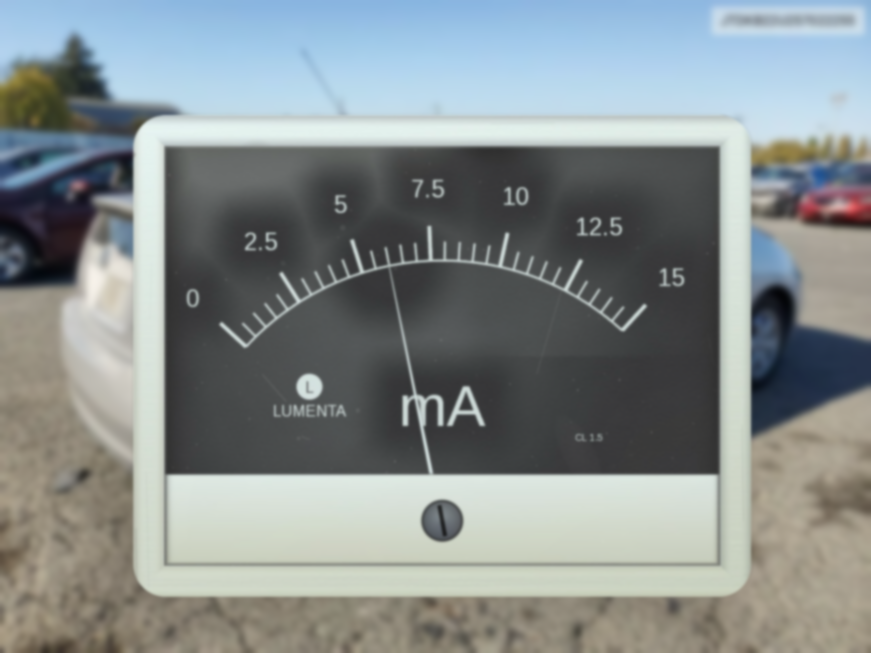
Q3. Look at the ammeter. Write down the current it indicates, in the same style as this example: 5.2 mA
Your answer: 6 mA
